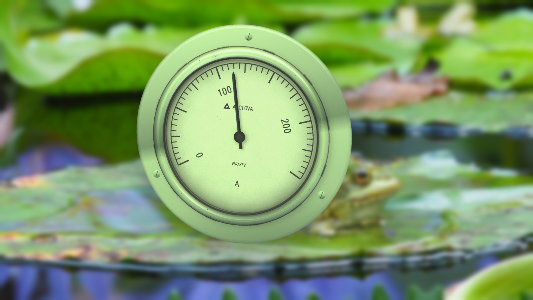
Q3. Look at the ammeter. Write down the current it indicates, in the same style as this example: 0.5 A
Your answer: 115 A
